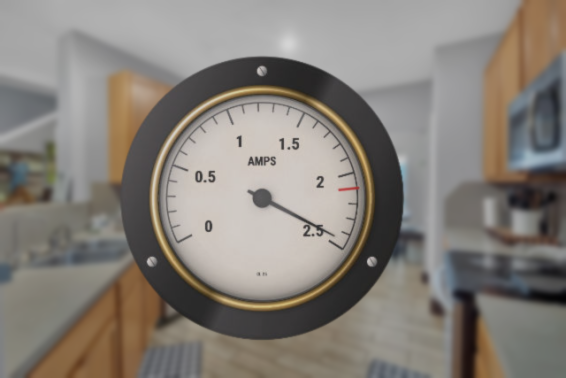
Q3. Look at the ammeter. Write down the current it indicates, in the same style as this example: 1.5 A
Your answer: 2.45 A
